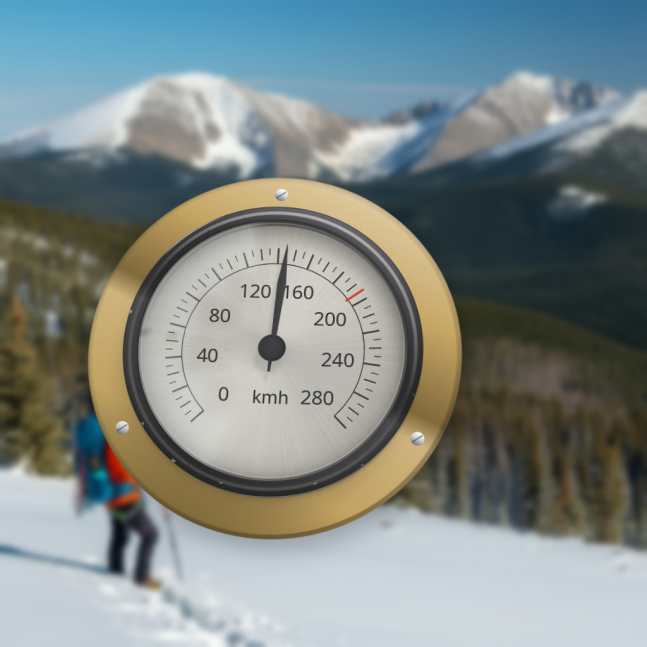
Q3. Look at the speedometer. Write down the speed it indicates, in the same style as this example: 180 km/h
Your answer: 145 km/h
